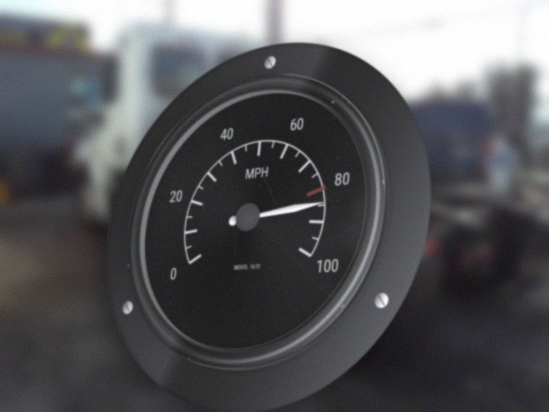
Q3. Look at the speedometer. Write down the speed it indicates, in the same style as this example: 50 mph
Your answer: 85 mph
